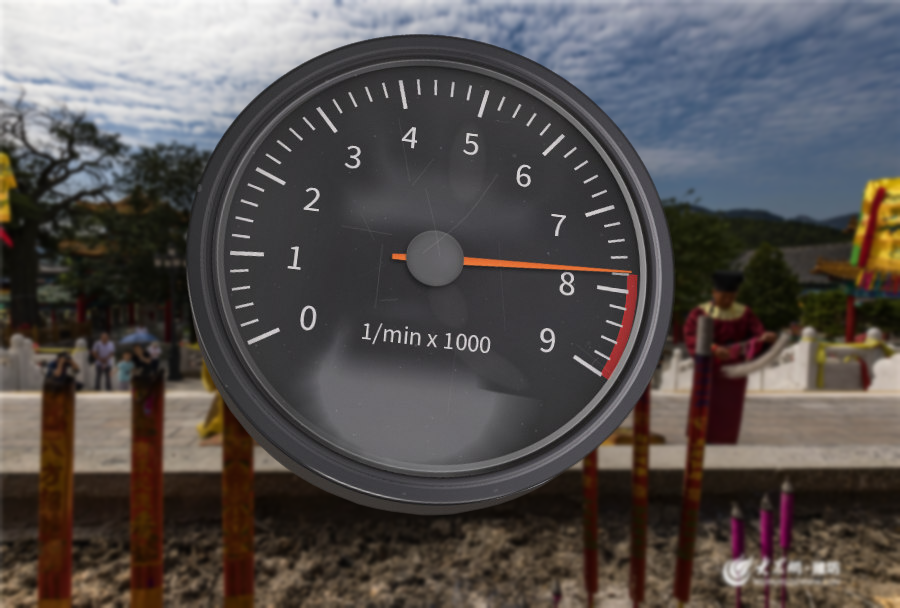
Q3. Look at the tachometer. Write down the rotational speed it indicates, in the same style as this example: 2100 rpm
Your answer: 7800 rpm
